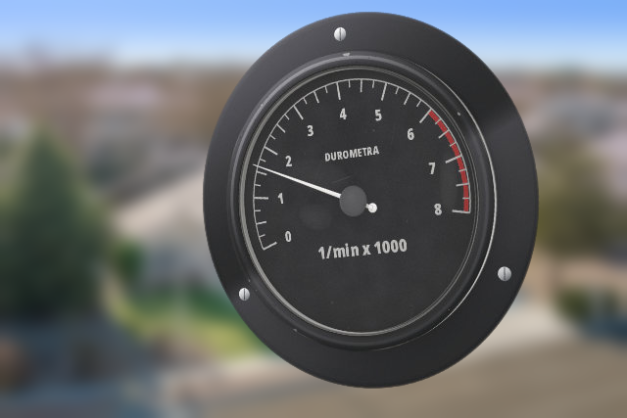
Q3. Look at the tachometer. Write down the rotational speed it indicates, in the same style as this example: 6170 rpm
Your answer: 1625 rpm
